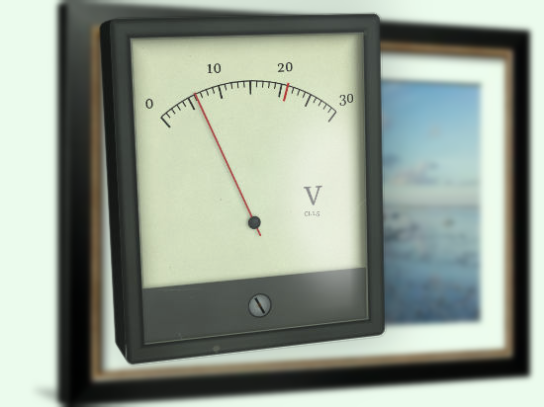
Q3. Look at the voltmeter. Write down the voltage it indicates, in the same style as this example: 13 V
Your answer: 6 V
